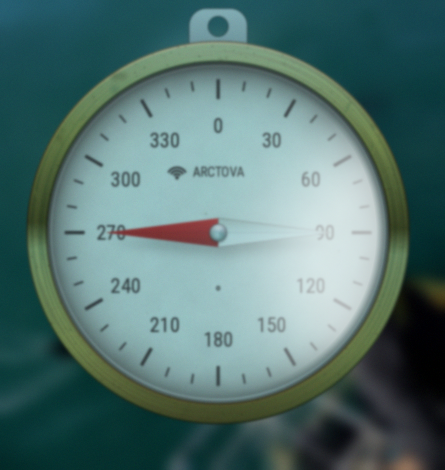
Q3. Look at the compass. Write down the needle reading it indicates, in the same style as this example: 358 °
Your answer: 270 °
